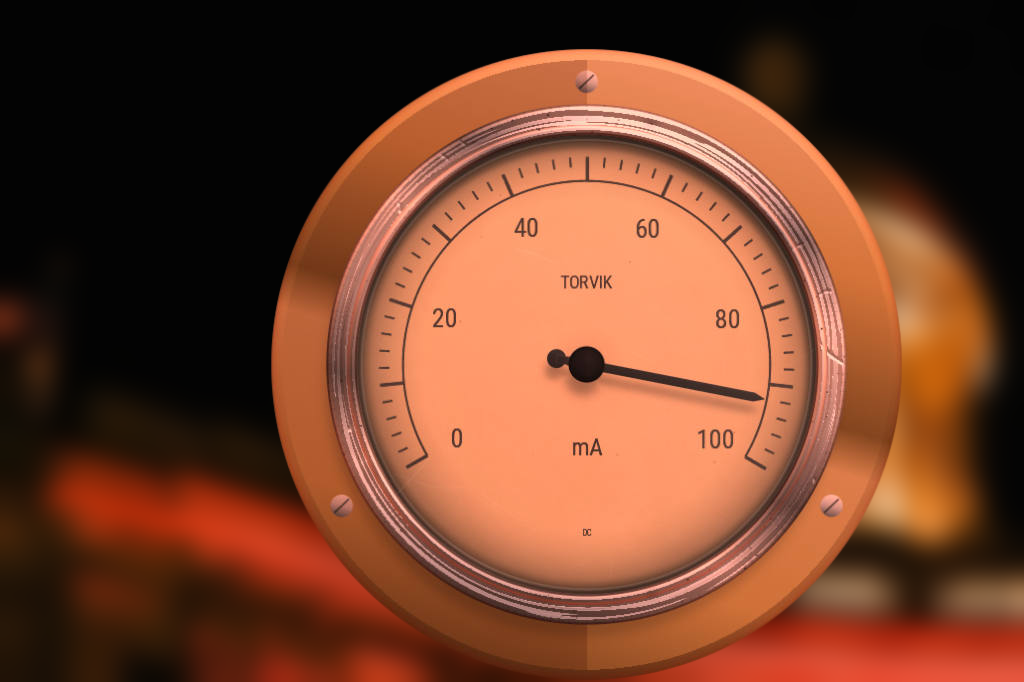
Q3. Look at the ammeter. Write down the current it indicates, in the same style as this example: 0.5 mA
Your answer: 92 mA
